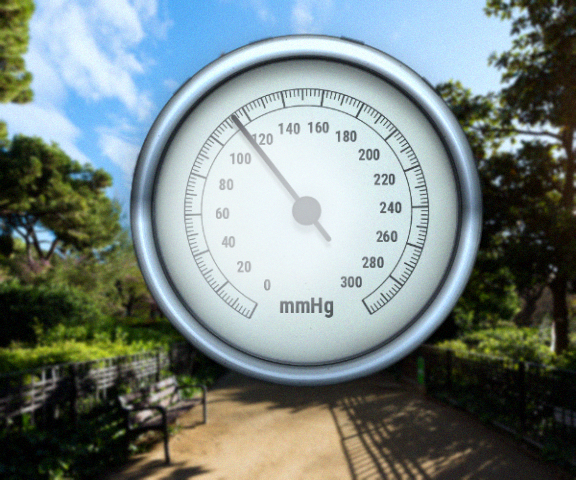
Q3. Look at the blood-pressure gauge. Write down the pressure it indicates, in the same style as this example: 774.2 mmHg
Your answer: 114 mmHg
